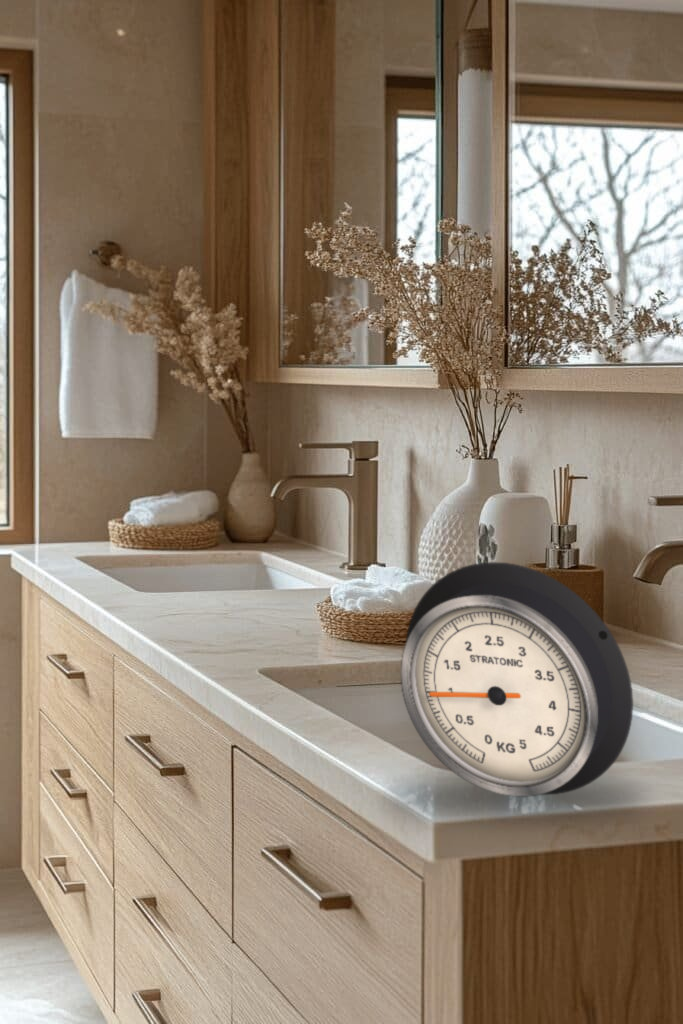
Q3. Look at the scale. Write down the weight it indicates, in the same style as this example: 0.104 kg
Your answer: 1 kg
